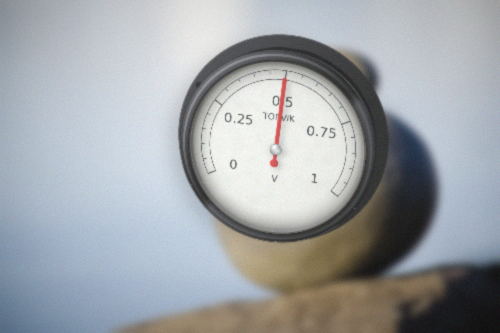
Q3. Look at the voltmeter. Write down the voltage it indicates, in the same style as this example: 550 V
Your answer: 0.5 V
